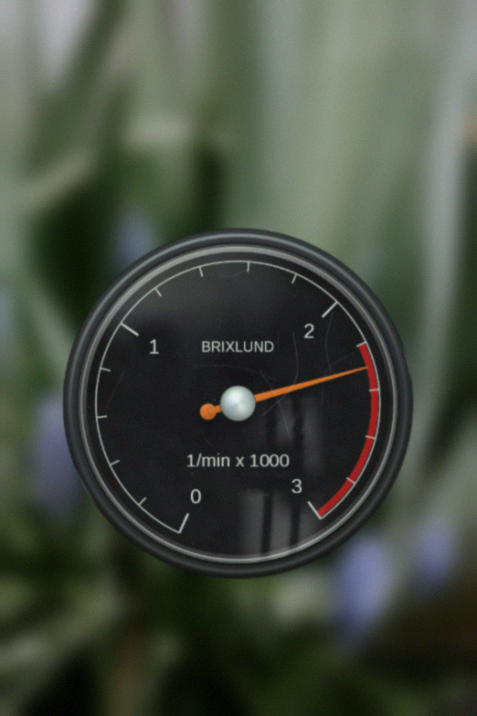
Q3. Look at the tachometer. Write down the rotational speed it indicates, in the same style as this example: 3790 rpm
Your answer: 2300 rpm
